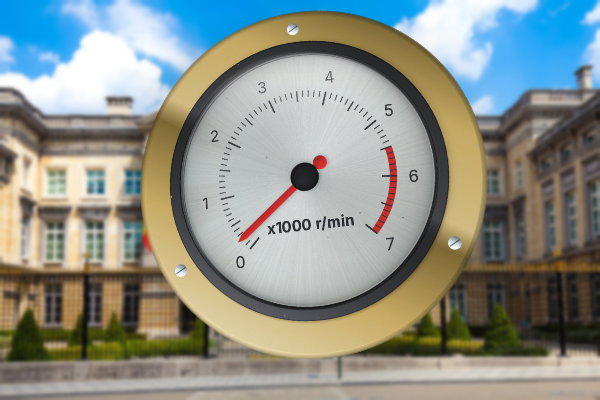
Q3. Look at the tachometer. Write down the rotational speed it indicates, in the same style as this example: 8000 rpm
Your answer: 200 rpm
